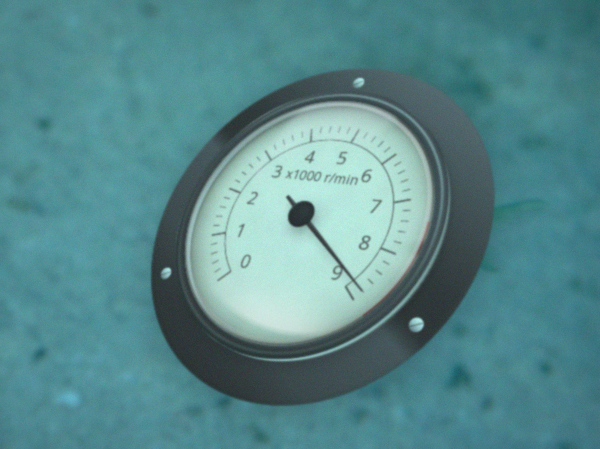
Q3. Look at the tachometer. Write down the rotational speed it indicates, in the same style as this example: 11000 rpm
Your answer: 8800 rpm
